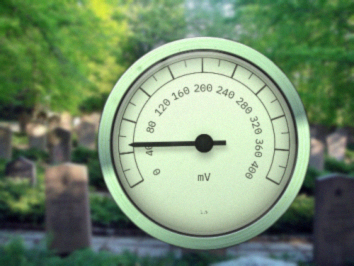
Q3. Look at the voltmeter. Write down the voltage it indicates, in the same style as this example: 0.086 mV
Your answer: 50 mV
